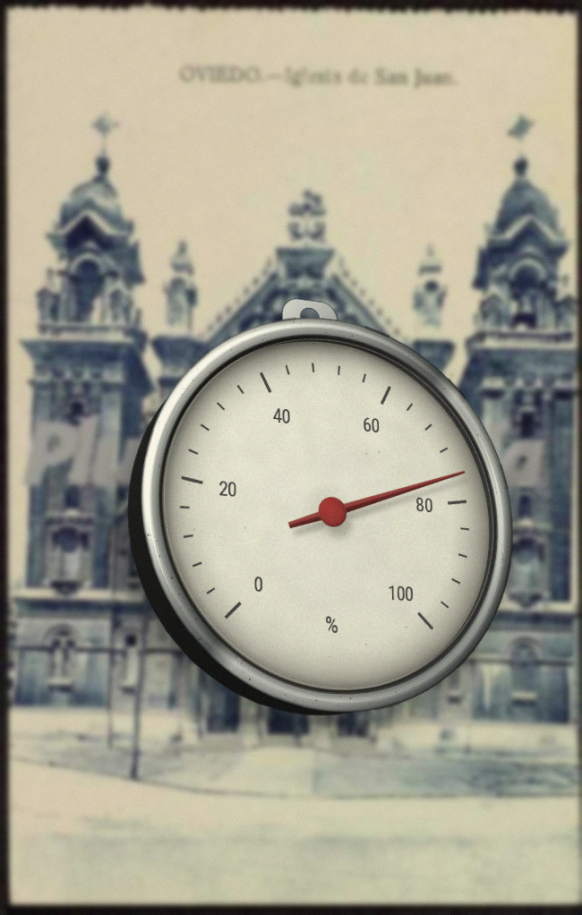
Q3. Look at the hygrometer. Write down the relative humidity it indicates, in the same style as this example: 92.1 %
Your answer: 76 %
